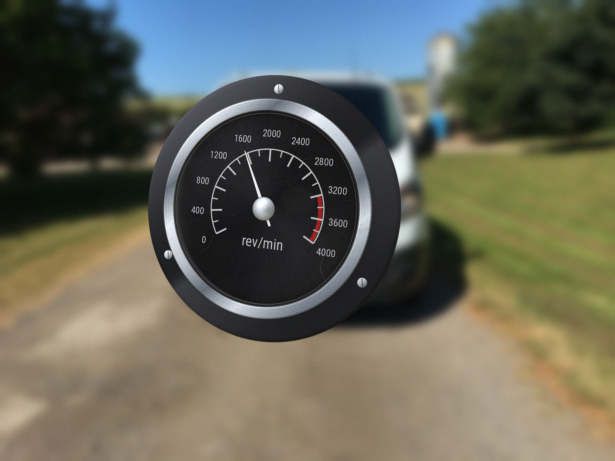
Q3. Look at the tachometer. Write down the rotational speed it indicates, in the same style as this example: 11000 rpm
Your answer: 1600 rpm
